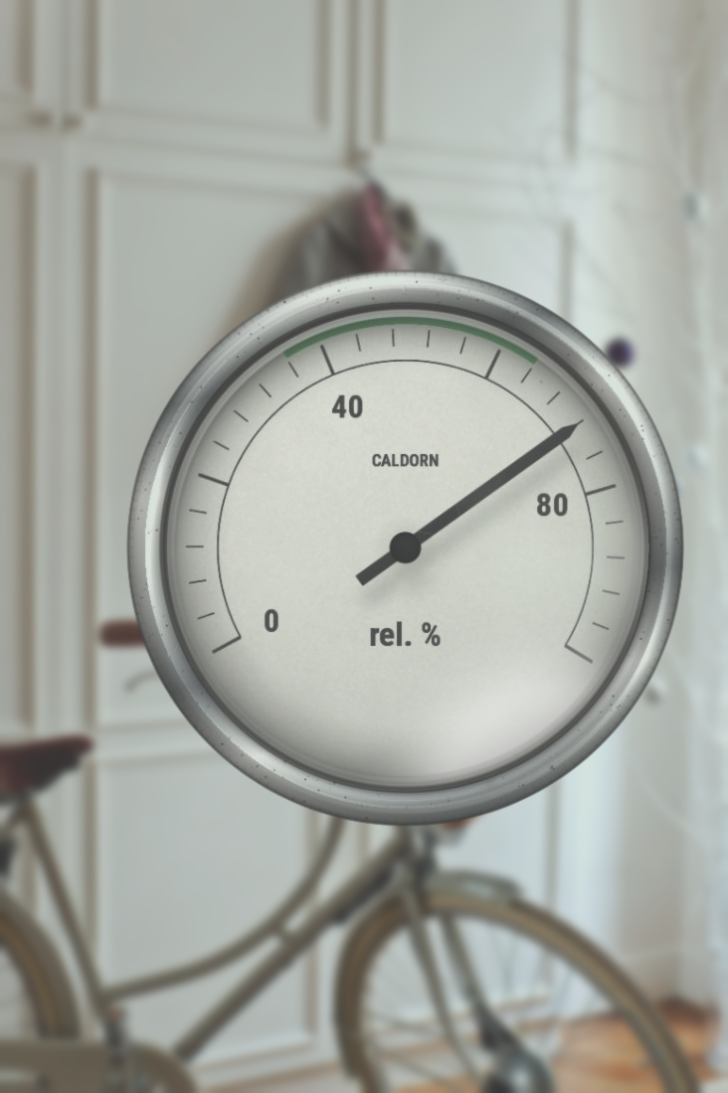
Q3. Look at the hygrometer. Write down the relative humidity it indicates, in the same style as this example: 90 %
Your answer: 72 %
